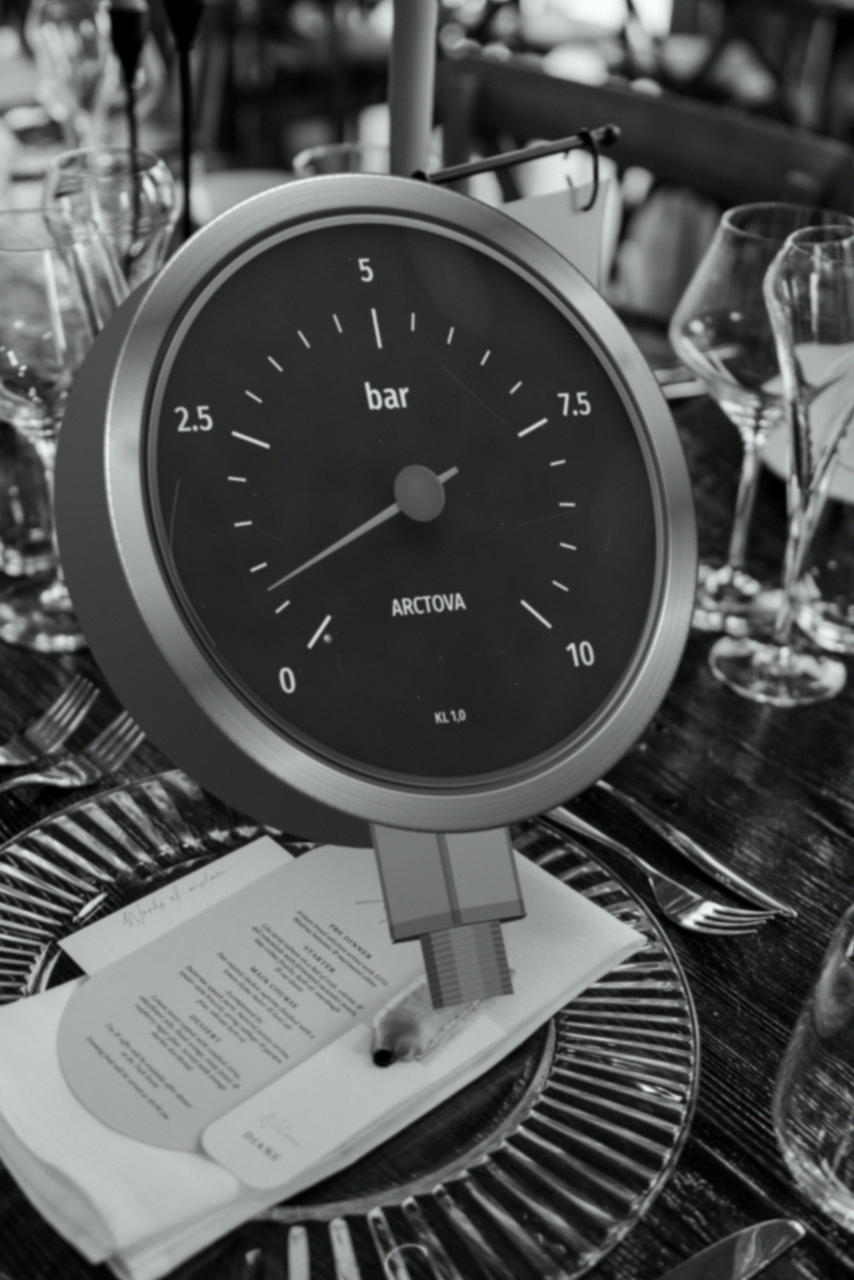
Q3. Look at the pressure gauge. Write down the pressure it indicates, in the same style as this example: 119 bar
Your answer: 0.75 bar
